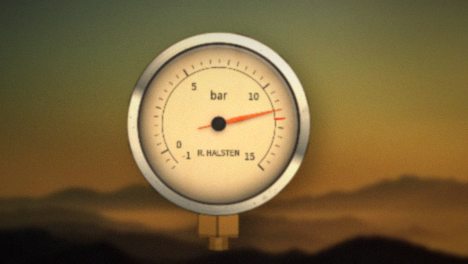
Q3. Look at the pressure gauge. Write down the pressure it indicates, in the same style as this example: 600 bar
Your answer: 11.5 bar
